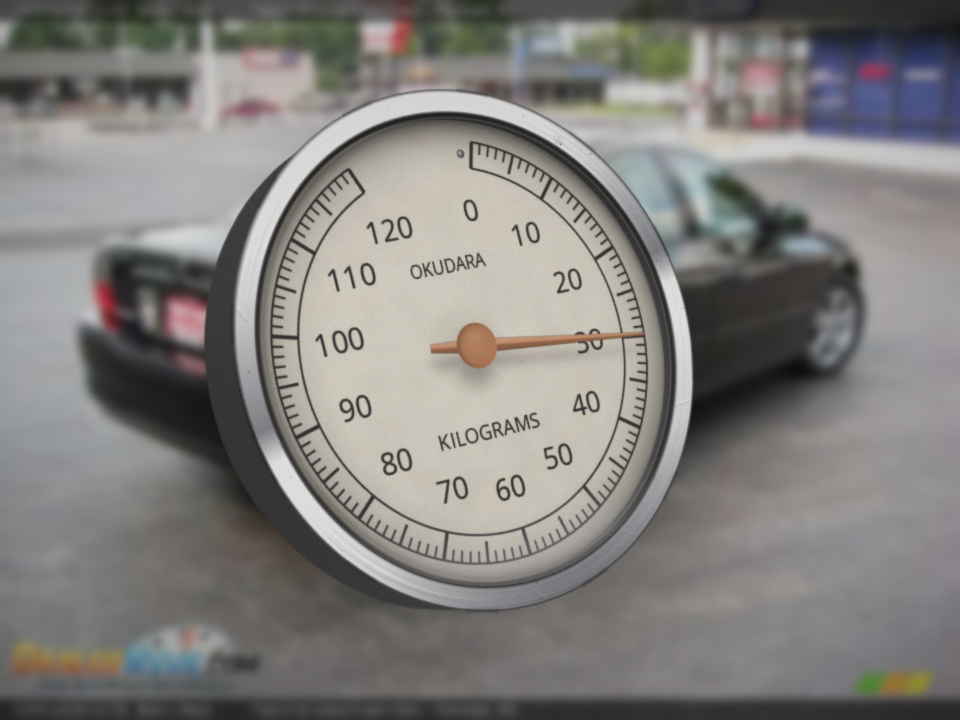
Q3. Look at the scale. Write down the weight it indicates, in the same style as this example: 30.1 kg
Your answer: 30 kg
